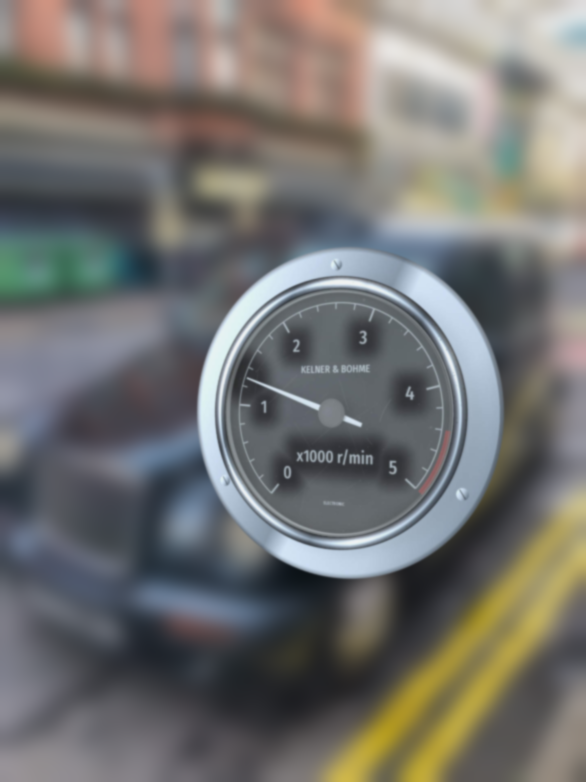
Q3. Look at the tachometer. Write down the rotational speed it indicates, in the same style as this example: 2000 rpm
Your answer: 1300 rpm
